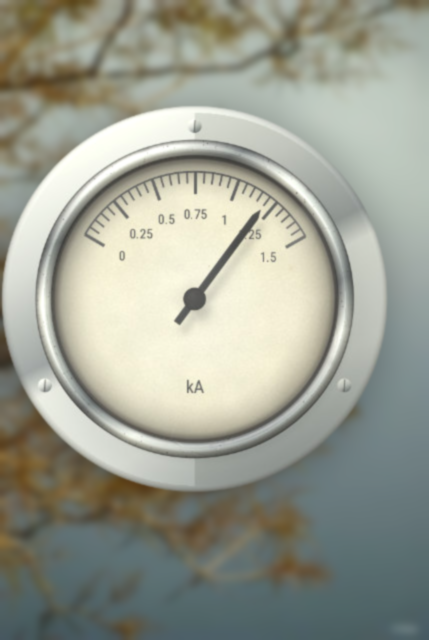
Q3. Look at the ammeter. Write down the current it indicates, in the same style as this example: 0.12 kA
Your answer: 1.2 kA
